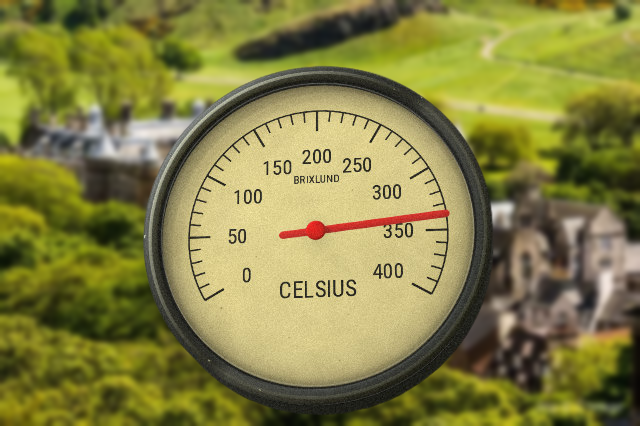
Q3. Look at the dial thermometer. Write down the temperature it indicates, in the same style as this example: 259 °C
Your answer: 340 °C
